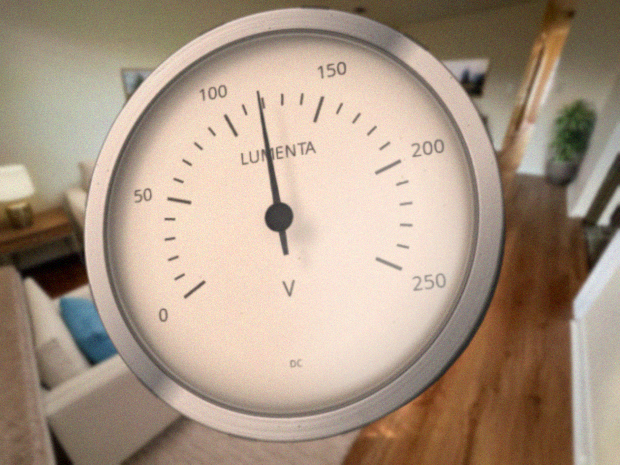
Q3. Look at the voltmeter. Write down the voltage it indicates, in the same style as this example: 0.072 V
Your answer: 120 V
